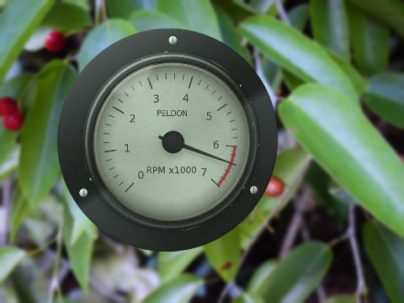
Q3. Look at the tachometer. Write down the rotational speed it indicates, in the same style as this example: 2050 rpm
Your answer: 6400 rpm
